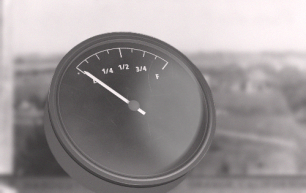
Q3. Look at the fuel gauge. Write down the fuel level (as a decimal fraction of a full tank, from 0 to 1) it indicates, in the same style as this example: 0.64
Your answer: 0
